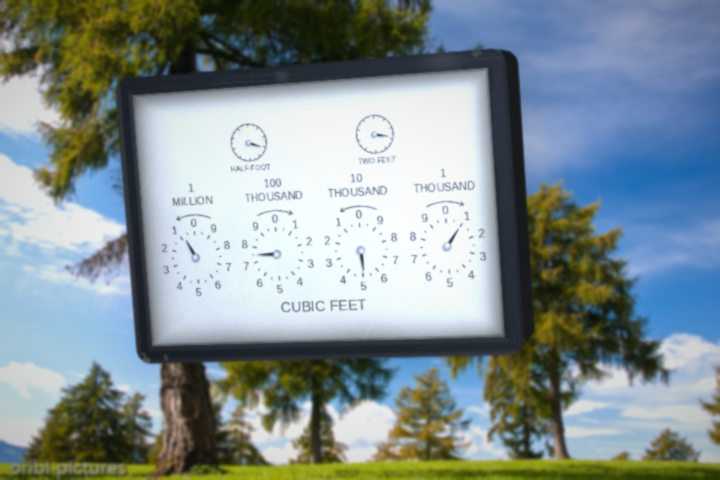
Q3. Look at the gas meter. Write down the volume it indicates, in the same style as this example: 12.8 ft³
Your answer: 75100 ft³
